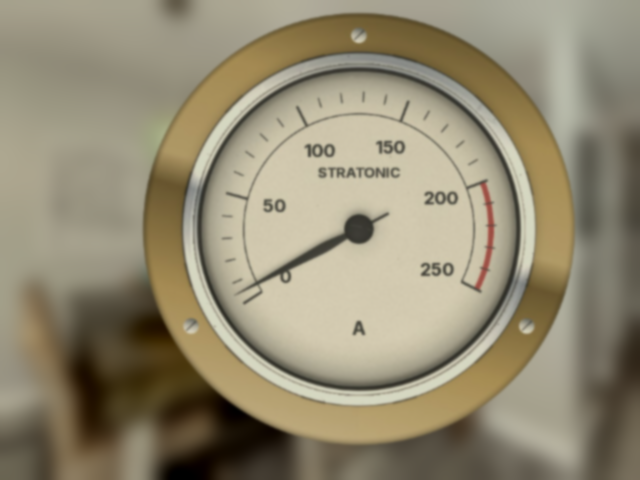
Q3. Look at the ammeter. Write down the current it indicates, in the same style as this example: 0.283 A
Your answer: 5 A
